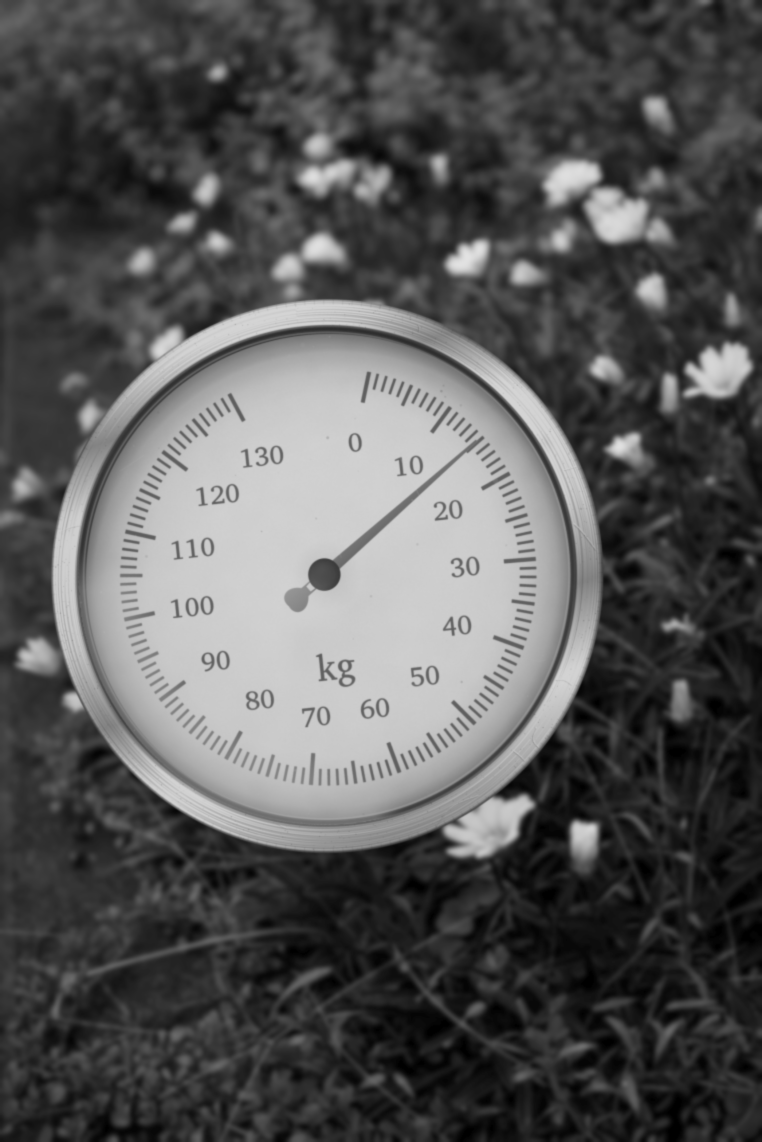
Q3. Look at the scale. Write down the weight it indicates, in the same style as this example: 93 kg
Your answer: 15 kg
